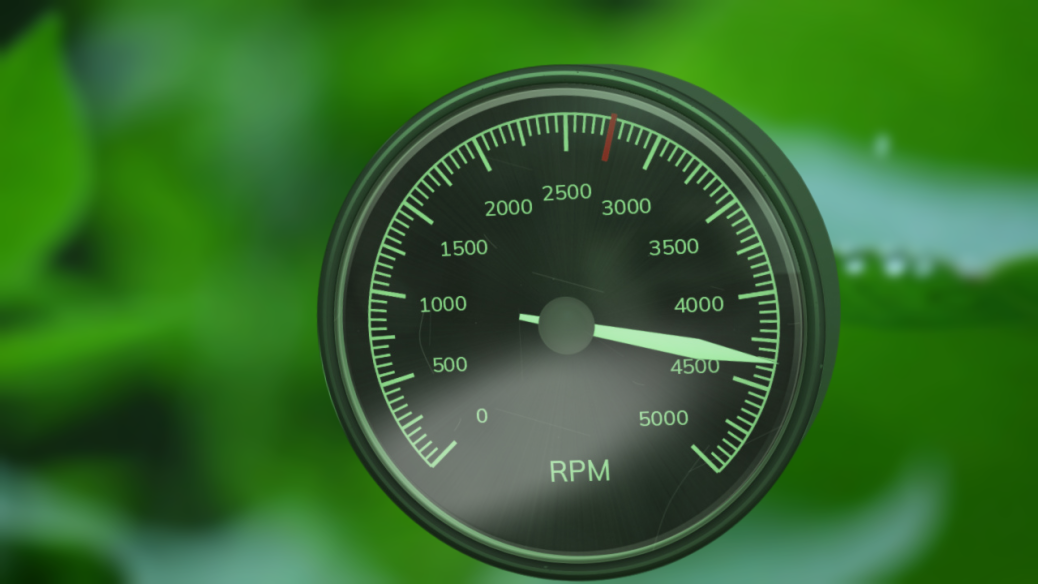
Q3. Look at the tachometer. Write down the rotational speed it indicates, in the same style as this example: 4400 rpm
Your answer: 4350 rpm
